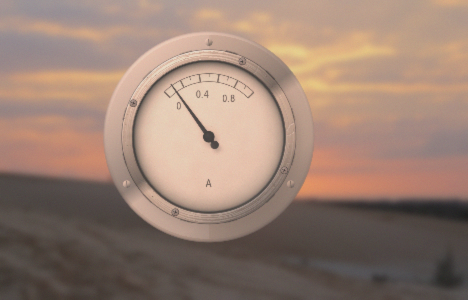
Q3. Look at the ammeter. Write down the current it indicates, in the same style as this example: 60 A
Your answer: 0.1 A
